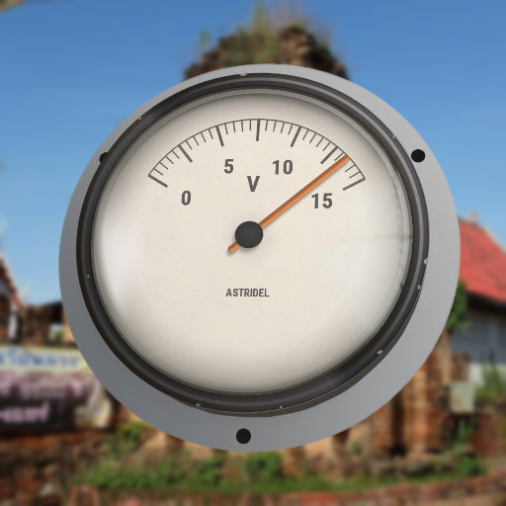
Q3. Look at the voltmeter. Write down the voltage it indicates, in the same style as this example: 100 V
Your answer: 13.5 V
